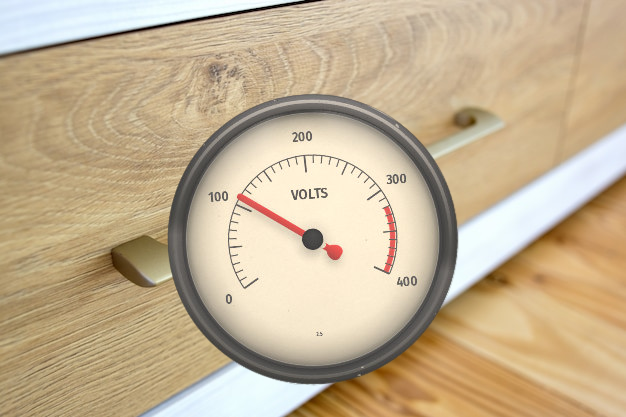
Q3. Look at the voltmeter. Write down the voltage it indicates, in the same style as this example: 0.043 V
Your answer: 110 V
